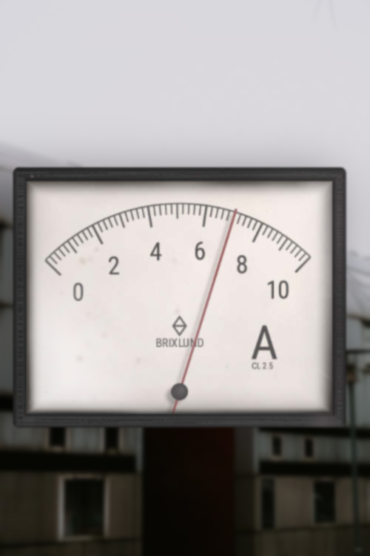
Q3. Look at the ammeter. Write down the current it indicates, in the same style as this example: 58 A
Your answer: 7 A
